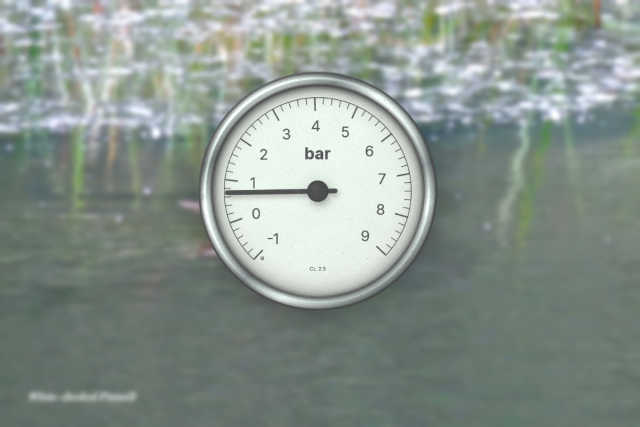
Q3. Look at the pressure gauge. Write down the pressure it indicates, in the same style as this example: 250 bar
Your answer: 0.7 bar
